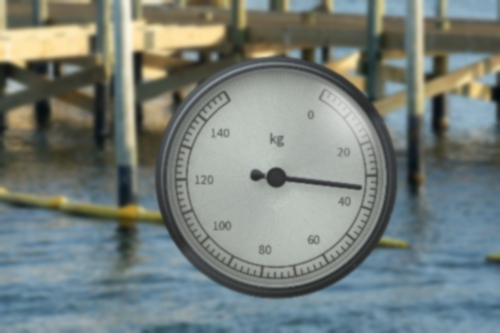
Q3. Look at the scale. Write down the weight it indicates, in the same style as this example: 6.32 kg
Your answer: 34 kg
